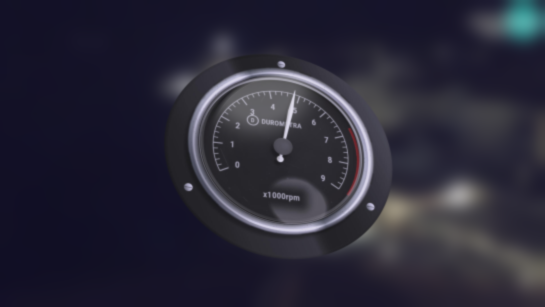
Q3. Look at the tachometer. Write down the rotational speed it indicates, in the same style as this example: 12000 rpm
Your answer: 4800 rpm
